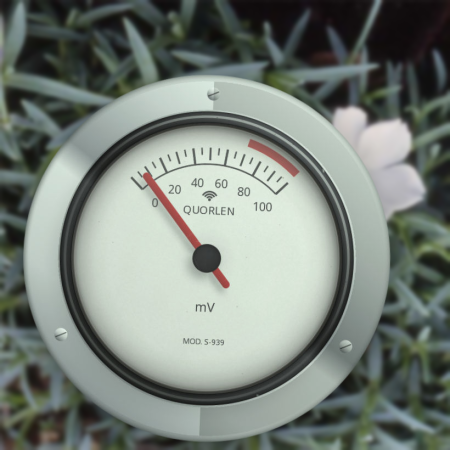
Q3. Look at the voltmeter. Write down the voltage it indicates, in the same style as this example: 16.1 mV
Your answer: 7.5 mV
